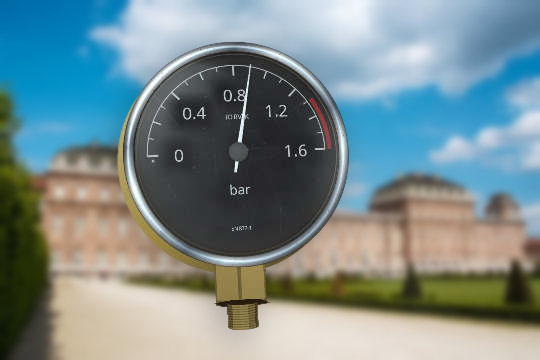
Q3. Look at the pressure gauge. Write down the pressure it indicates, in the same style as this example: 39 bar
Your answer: 0.9 bar
